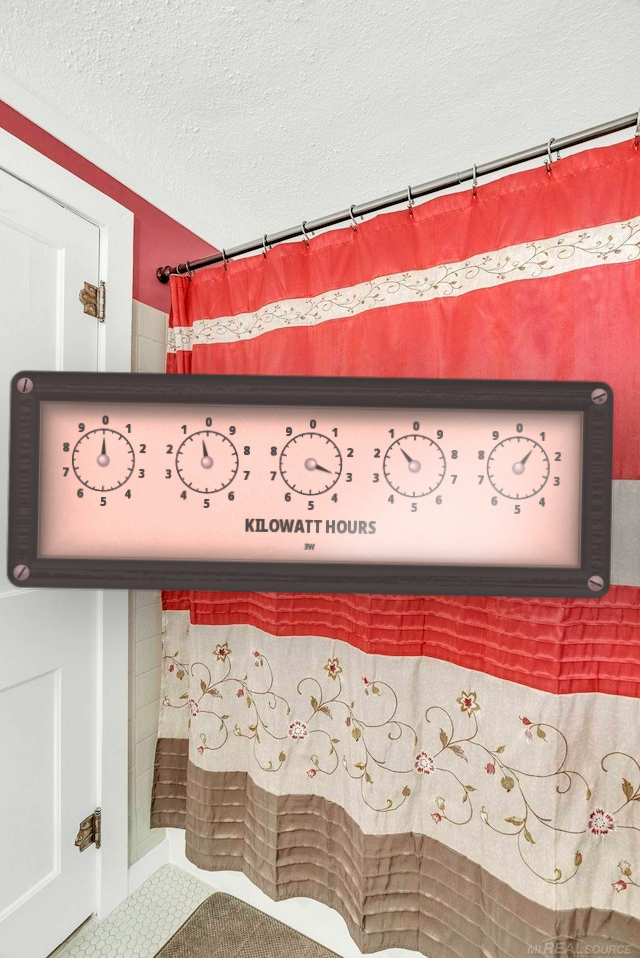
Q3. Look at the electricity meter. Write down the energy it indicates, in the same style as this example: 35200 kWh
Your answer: 311 kWh
